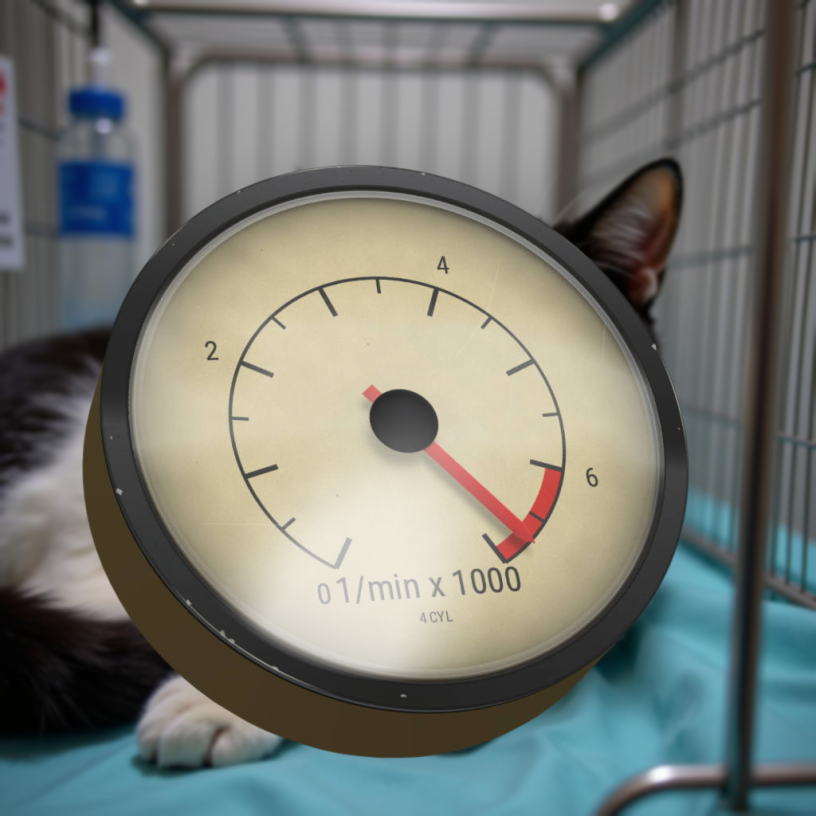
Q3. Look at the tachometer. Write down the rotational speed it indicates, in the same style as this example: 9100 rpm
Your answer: 6750 rpm
